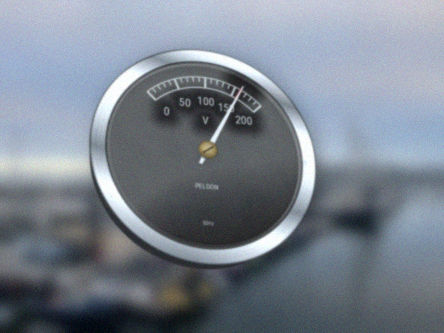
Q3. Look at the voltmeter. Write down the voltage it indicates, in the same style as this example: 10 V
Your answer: 160 V
